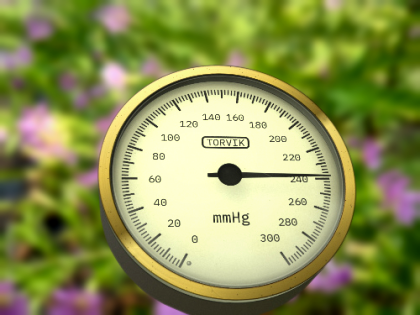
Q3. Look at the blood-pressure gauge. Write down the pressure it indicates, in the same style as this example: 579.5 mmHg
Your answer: 240 mmHg
